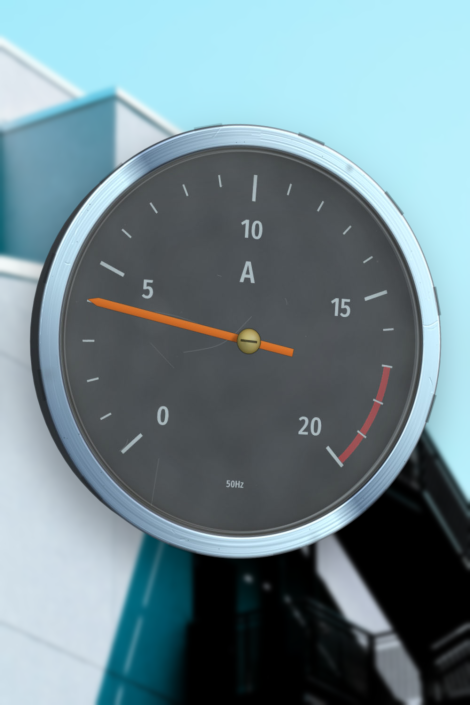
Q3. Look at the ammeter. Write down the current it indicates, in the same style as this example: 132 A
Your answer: 4 A
